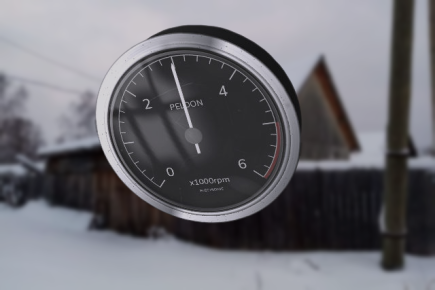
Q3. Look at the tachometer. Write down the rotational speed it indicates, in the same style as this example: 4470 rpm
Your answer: 3000 rpm
